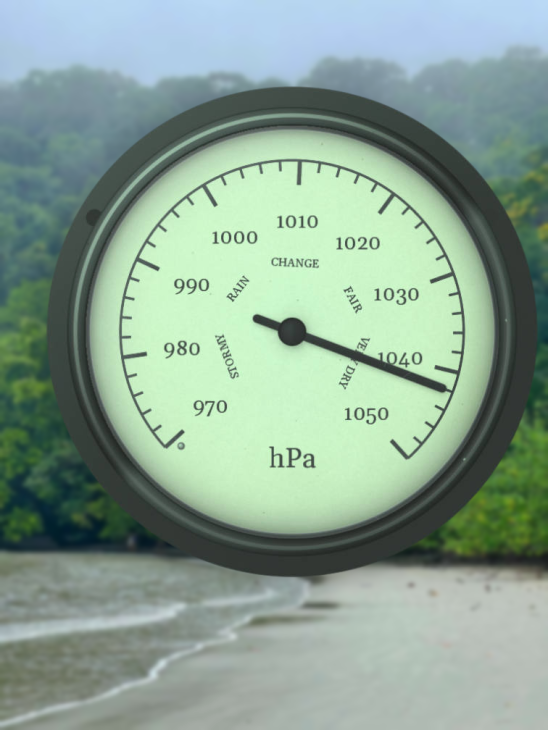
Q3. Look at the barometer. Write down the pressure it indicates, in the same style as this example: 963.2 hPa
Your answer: 1042 hPa
